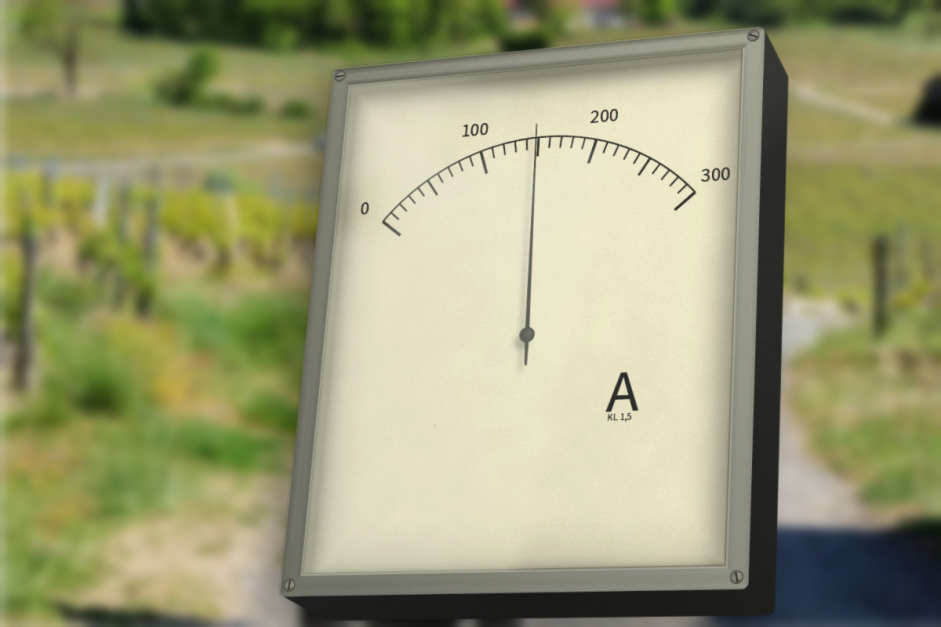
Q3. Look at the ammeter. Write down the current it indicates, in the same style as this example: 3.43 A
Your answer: 150 A
